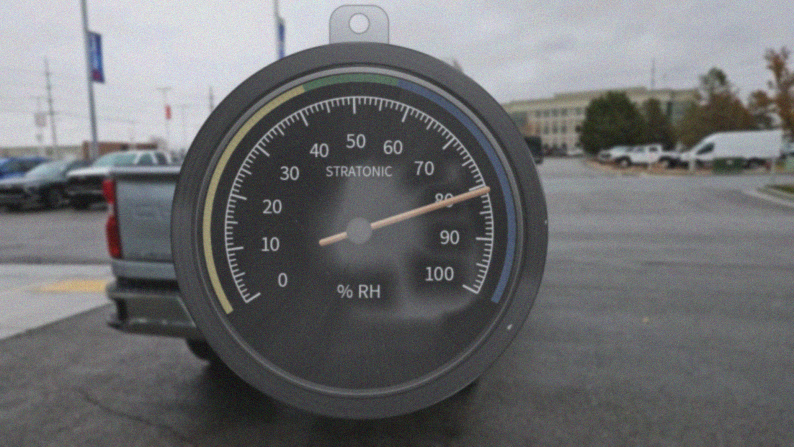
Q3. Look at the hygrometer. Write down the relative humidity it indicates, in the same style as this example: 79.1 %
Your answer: 81 %
